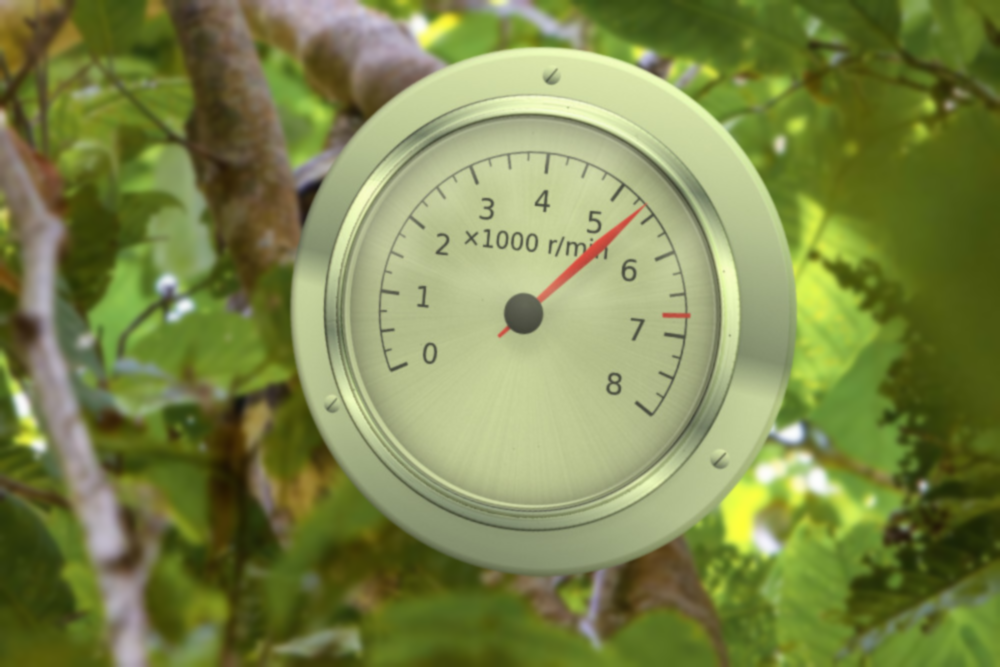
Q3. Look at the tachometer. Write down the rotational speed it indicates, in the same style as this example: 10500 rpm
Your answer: 5375 rpm
